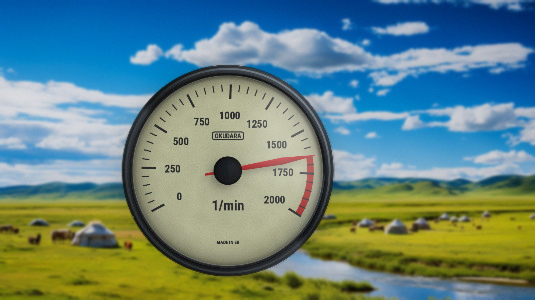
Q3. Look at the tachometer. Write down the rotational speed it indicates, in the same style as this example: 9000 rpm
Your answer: 1650 rpm
